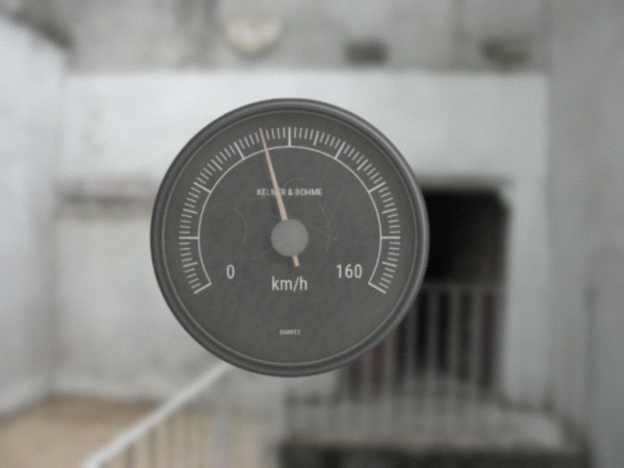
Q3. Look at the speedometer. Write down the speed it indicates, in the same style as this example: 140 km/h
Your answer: 70 km/h
